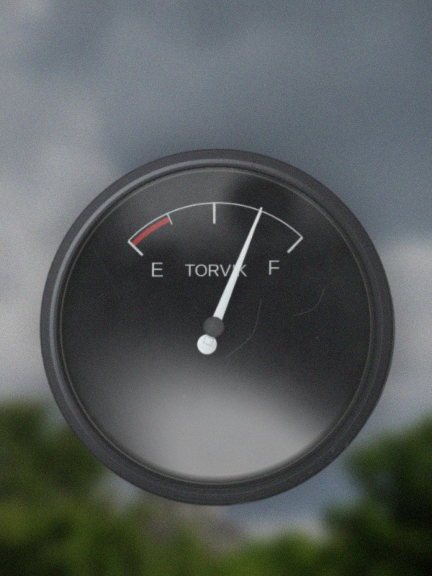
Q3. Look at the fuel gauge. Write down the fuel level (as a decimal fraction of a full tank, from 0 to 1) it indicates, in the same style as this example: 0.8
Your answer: 0.75
